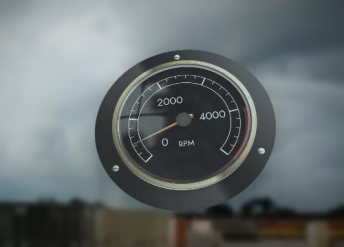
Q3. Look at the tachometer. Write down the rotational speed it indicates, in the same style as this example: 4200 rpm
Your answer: 400 rpm
